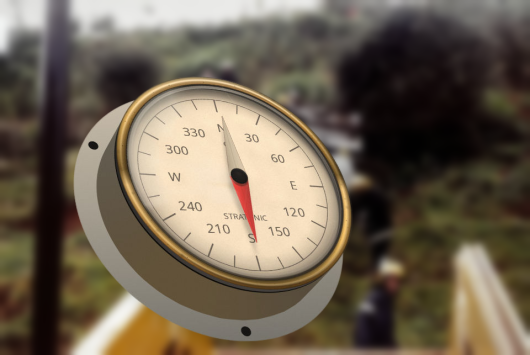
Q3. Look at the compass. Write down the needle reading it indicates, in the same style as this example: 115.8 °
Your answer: 180 °
